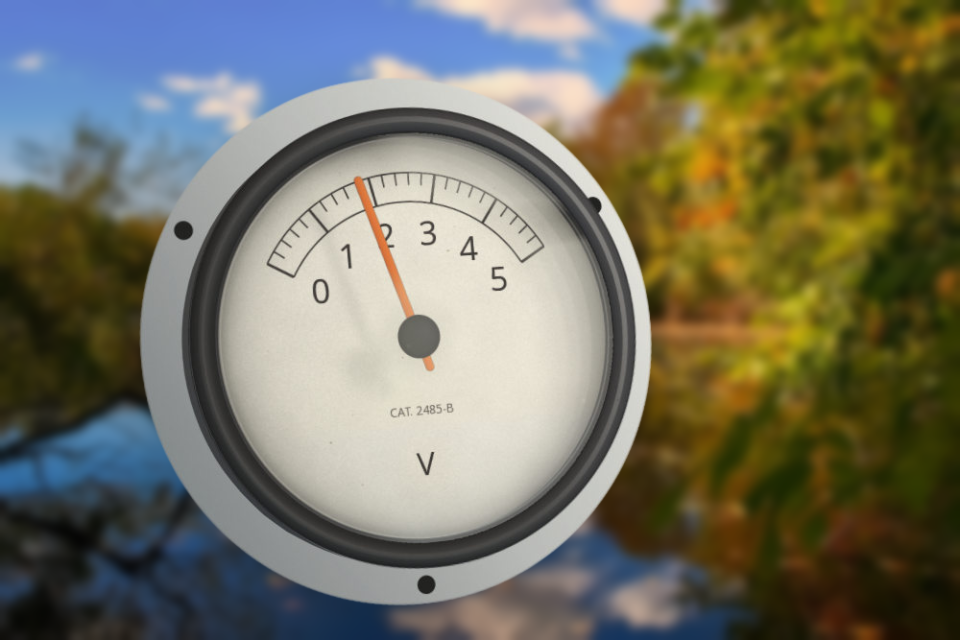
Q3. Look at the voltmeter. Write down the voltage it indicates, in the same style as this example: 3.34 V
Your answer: 1.8 V
